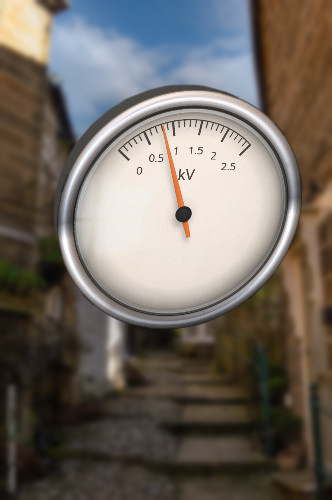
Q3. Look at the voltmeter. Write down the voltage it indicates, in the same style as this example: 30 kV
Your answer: 0.8 kV
